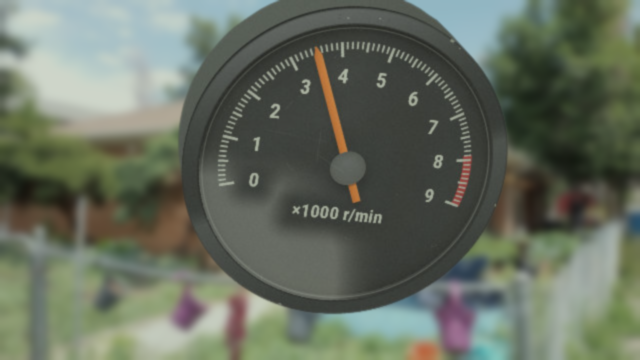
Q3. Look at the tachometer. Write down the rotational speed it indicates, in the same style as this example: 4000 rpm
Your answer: 3500 rpm
